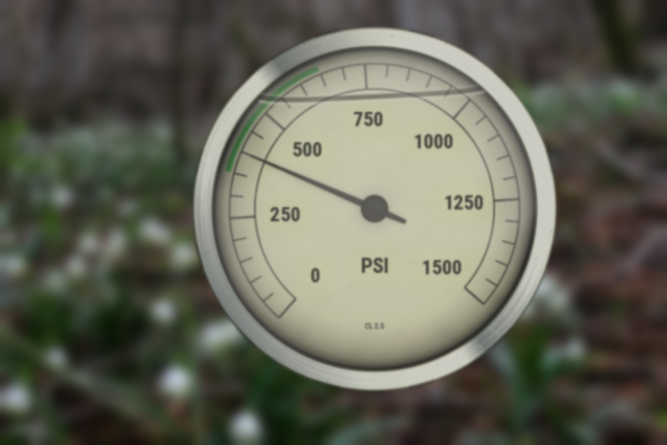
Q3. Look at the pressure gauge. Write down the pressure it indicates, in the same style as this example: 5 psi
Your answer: 400 psi
